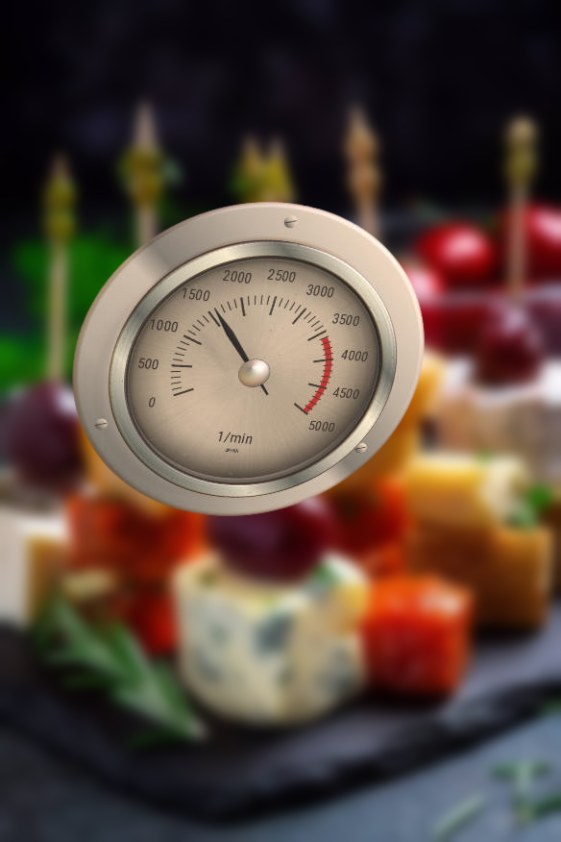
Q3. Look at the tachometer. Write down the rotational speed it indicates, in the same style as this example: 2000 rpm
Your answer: 1600 rpm
